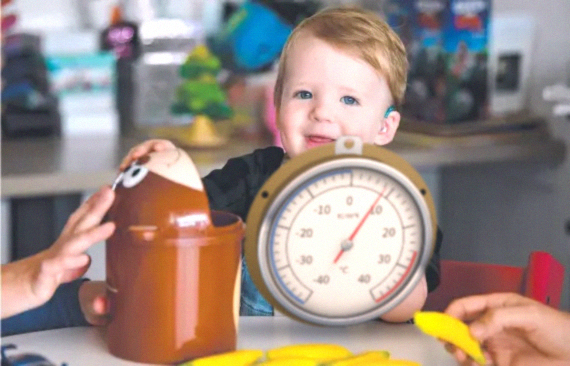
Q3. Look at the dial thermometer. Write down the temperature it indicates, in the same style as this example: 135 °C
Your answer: 8 °C
